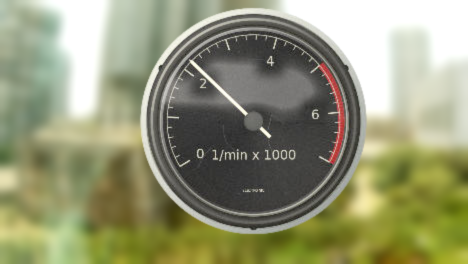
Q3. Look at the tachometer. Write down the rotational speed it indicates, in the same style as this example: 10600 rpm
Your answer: 2200 rpm
